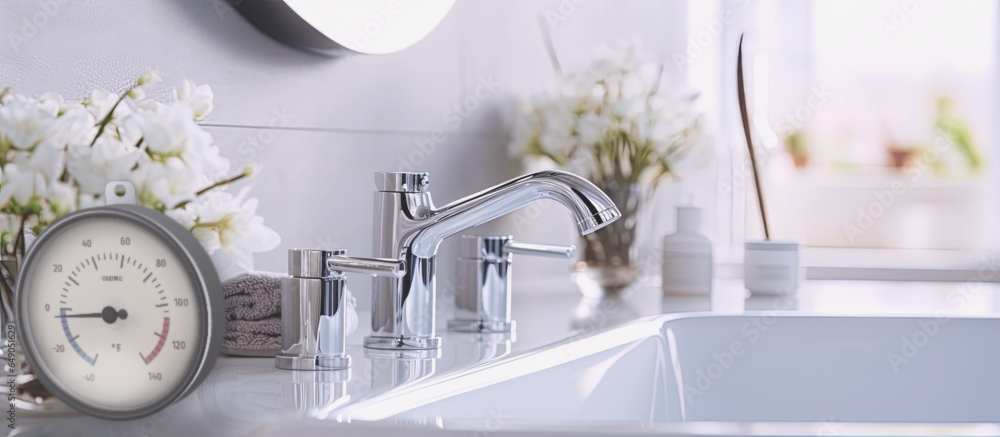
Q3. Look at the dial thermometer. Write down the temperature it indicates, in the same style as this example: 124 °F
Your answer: -4 °F
